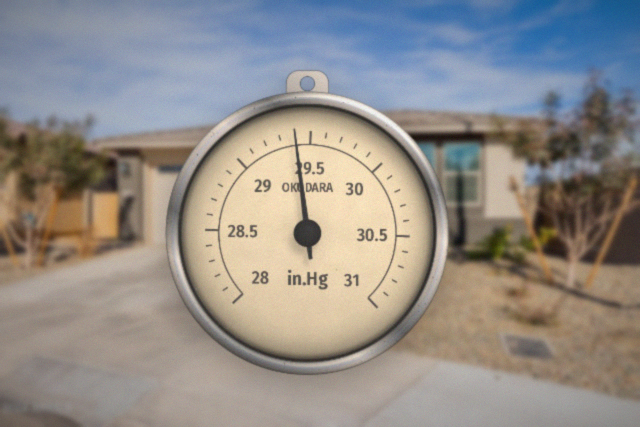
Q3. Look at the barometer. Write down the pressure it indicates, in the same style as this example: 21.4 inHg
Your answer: 29.4 inHg
